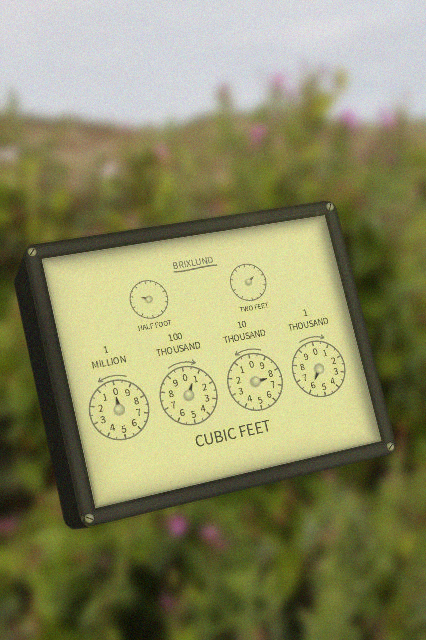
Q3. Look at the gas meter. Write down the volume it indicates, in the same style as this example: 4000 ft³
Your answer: 7600 ft³
